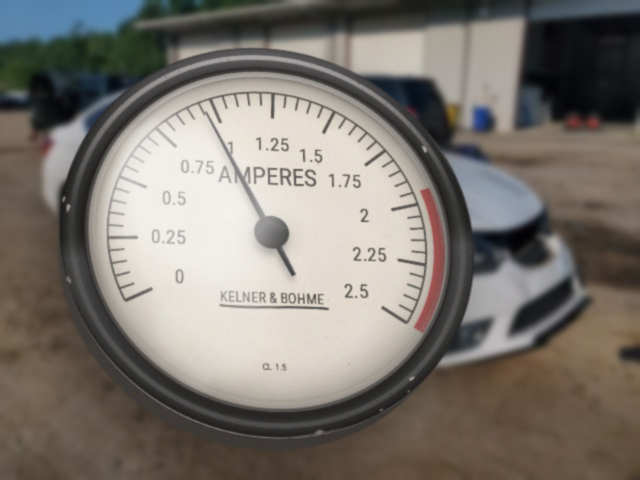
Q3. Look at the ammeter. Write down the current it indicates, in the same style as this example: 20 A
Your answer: 0.95 A
